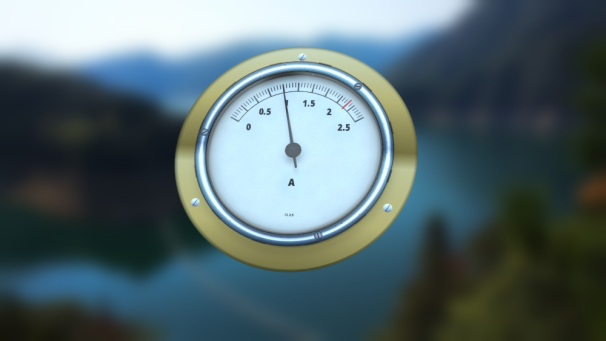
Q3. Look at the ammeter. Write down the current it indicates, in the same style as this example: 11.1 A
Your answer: 1 A
